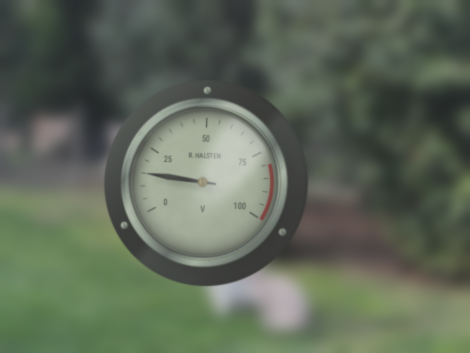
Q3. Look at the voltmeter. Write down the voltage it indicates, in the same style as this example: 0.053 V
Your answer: 15 V
